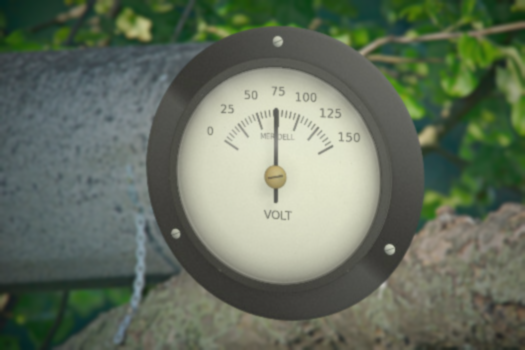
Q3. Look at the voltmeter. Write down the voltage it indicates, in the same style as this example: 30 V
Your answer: 75 V
